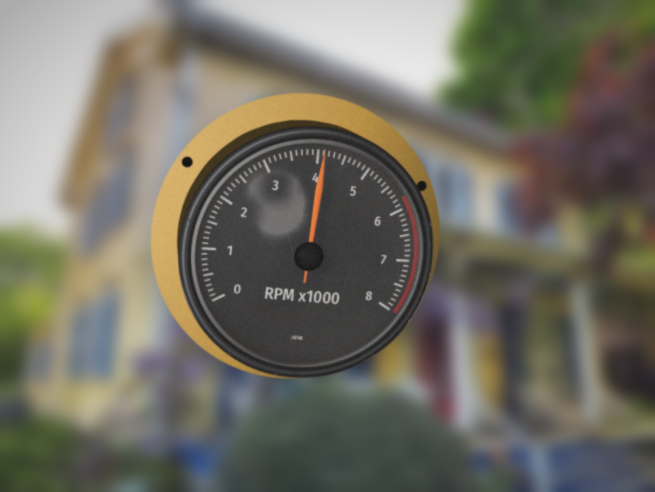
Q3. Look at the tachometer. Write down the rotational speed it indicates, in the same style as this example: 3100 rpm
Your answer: 4100 rpm
